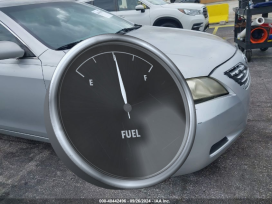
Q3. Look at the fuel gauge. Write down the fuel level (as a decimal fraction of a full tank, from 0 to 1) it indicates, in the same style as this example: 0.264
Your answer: 0.5
